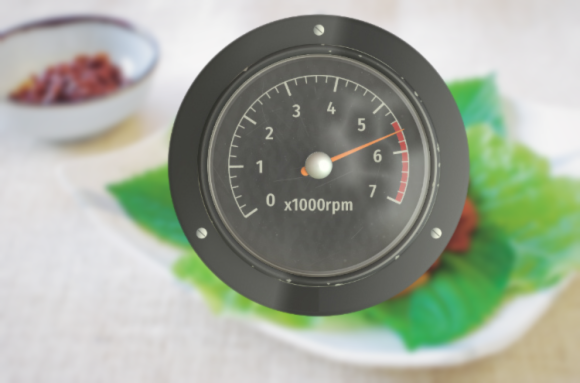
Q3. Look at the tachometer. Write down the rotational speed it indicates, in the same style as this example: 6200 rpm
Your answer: 5600 rpm
